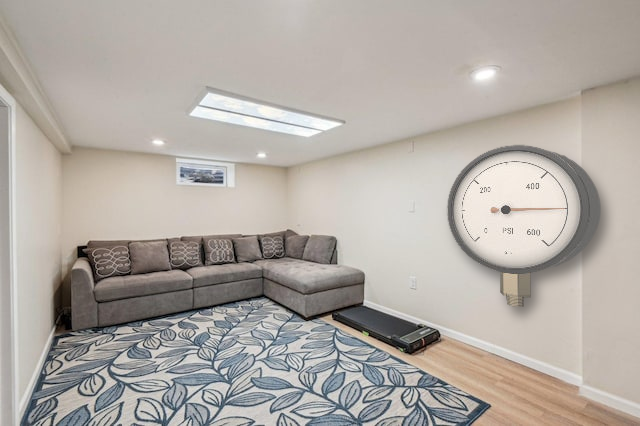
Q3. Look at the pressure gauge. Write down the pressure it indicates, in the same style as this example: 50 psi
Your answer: 500 psi
